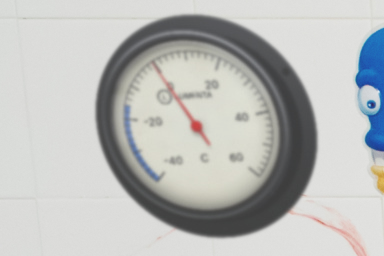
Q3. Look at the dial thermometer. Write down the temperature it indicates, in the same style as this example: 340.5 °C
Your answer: 0 °C
